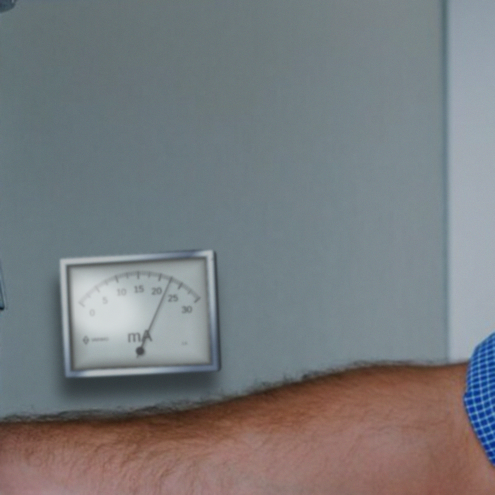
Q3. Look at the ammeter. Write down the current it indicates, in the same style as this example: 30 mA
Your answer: 22.5 mA
